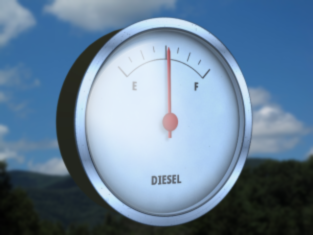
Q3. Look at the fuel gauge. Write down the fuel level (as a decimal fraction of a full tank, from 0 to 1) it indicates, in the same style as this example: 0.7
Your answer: 0.5
